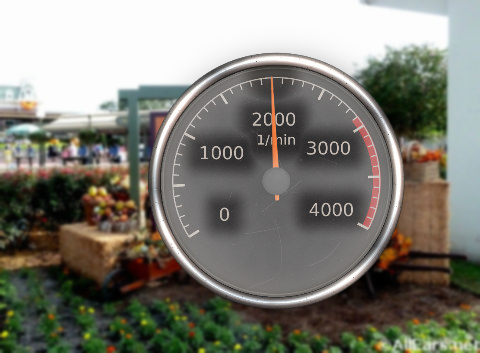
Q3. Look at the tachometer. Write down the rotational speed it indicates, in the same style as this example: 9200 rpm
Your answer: 2000 rpm
